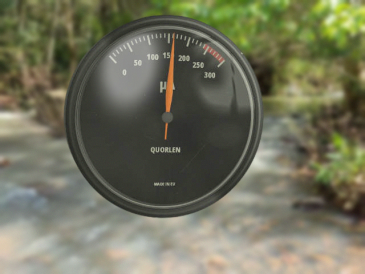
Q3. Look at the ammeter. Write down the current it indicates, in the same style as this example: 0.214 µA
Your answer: 160 µA
